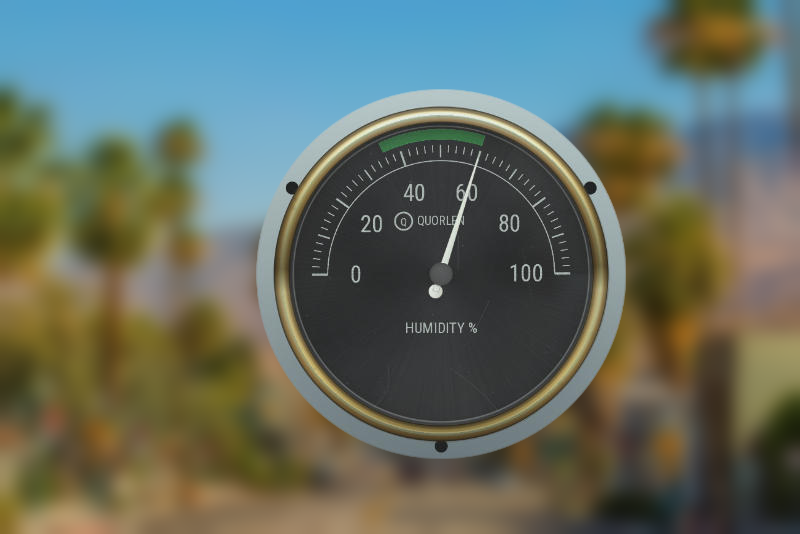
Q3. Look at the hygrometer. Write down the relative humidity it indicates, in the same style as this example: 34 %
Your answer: 60 %
